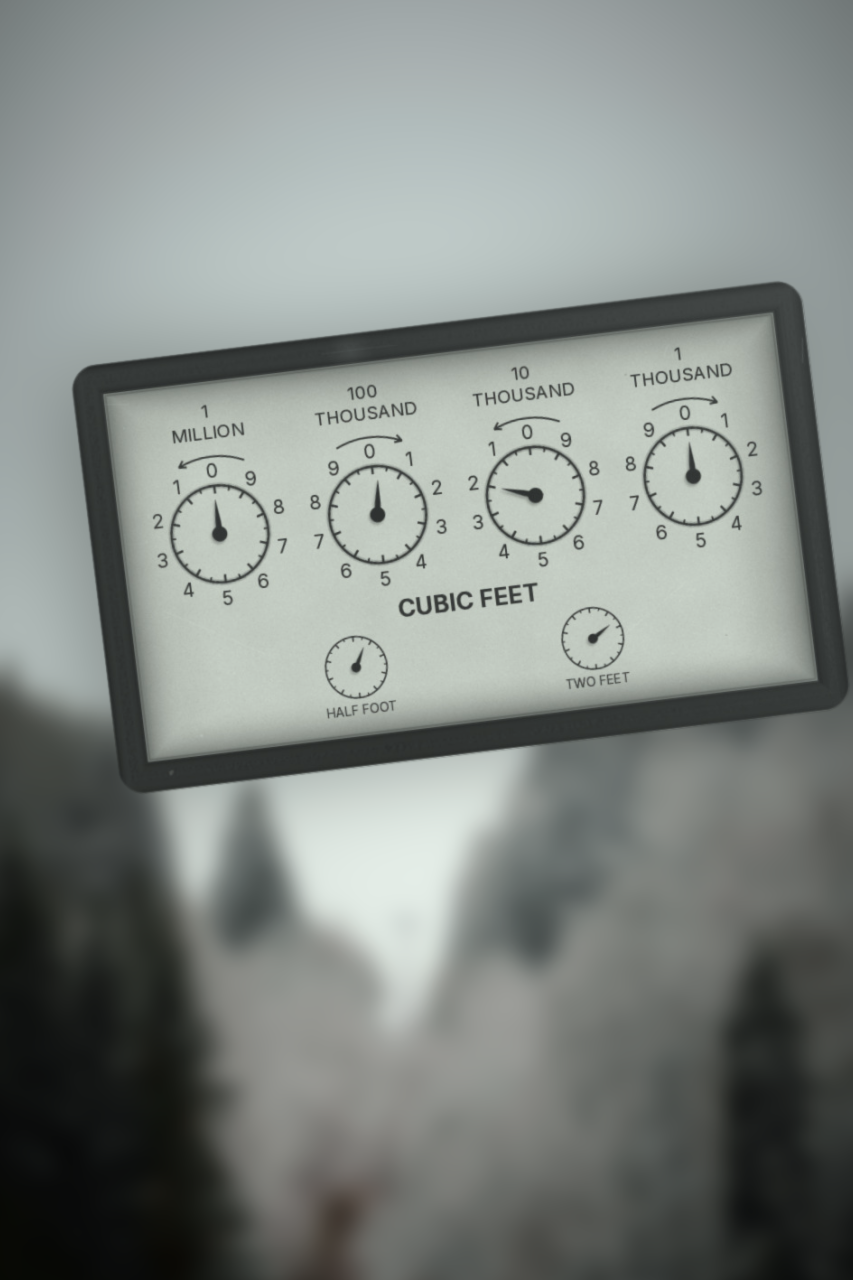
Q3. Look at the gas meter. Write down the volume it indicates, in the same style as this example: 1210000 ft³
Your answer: 2000 ft³
